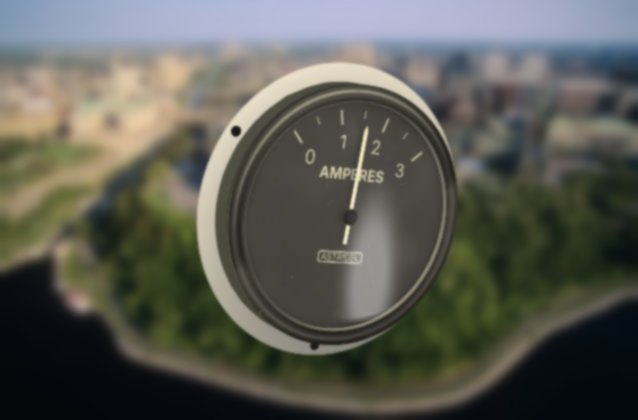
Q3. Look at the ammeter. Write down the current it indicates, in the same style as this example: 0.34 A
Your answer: 1.5 A
